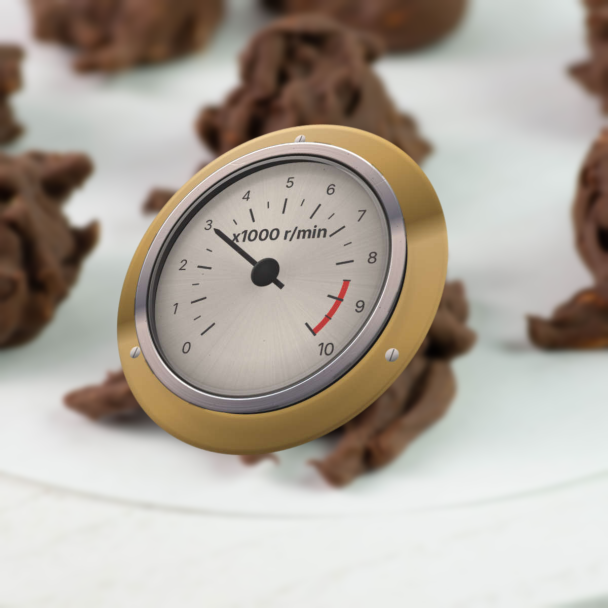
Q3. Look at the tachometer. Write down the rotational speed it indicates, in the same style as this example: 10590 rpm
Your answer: 3000 rpm
